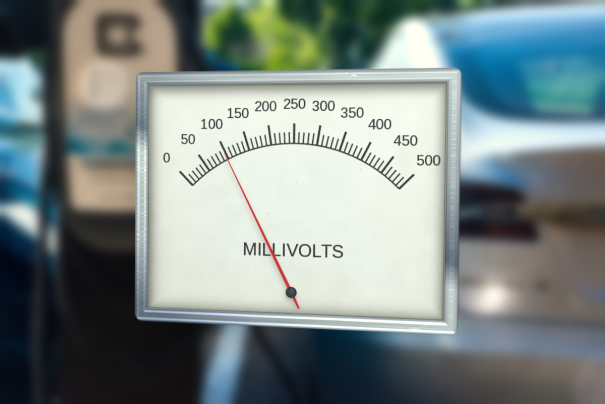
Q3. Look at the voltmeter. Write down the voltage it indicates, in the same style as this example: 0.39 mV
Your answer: 100 mV
